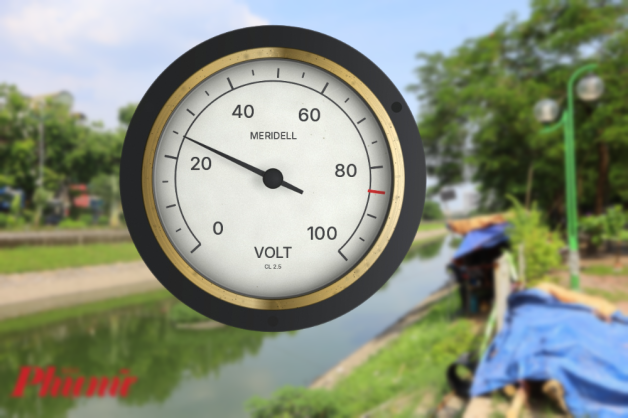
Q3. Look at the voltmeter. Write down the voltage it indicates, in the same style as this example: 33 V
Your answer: 25 V
